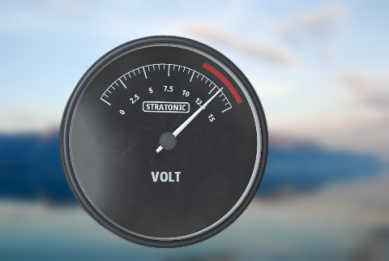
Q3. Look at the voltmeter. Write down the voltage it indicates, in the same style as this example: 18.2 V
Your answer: 13 V
